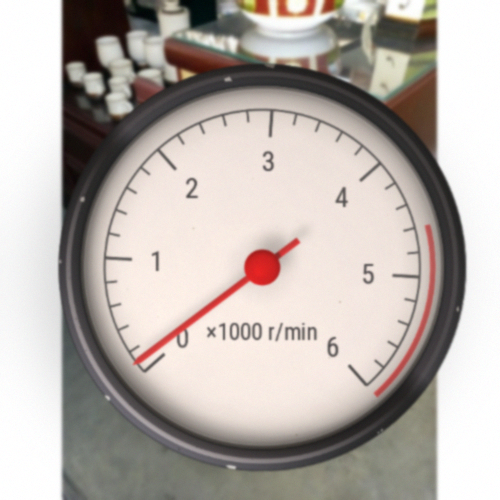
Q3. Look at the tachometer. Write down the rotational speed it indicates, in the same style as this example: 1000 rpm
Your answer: 100 rpm
